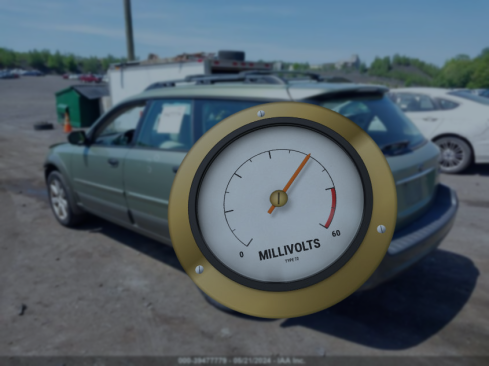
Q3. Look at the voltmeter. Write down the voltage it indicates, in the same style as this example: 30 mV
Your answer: 40 mV
